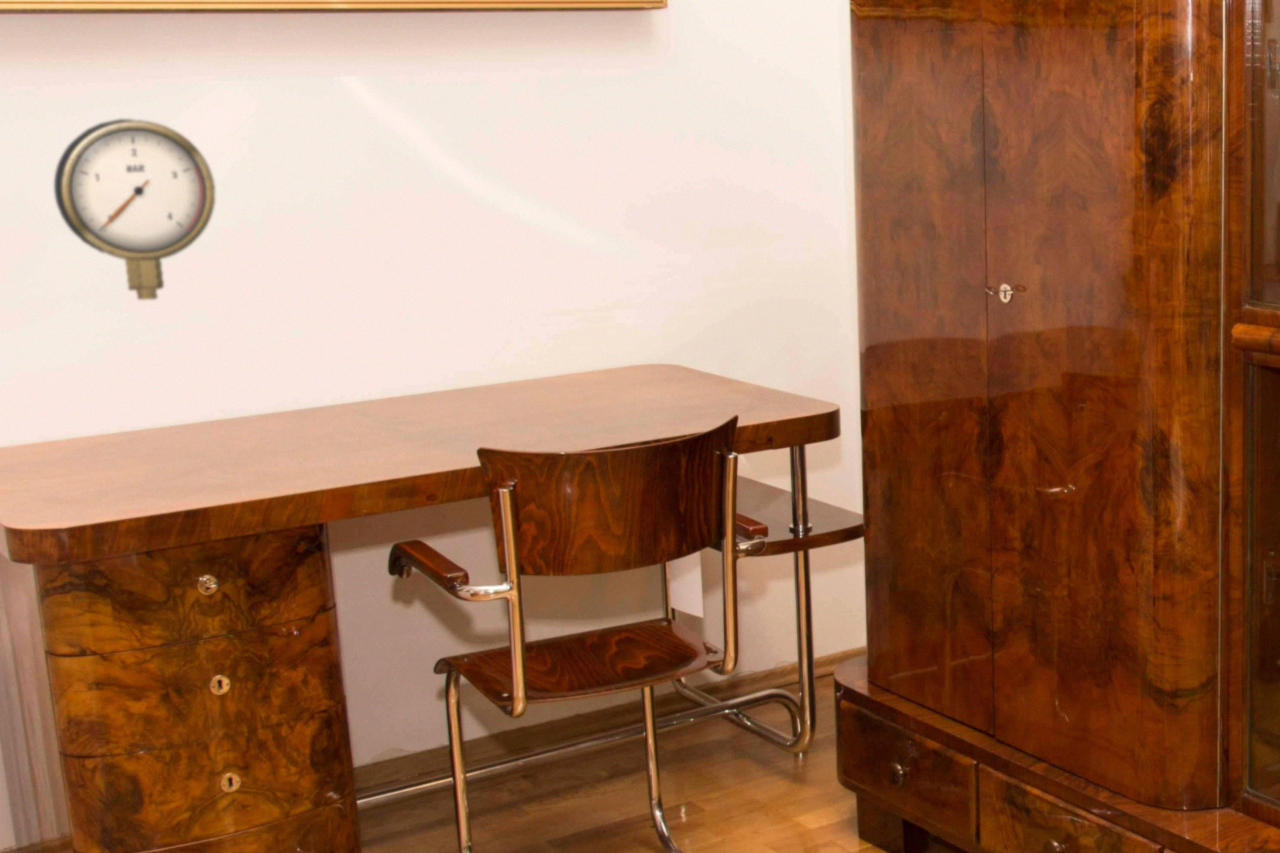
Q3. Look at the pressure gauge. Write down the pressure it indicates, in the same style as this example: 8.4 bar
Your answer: 0 bar
